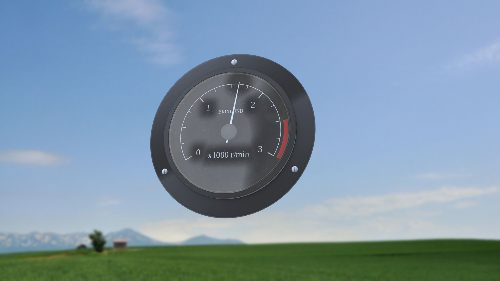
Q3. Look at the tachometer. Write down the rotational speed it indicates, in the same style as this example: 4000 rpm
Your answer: 1625 rpm
